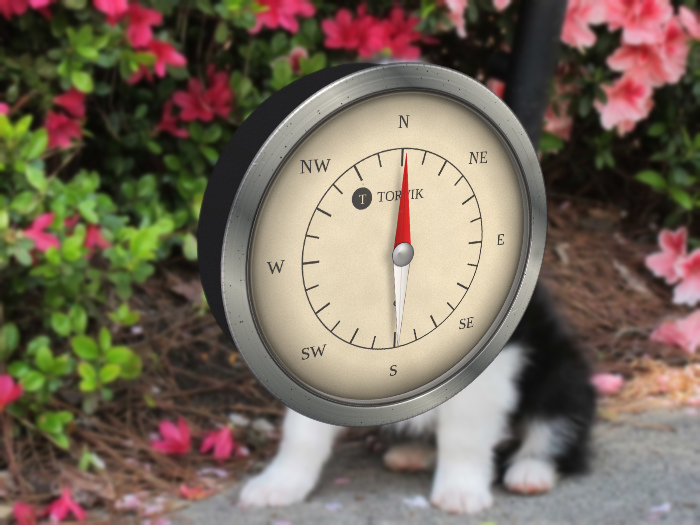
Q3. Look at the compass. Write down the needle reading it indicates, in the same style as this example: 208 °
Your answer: 0 °
